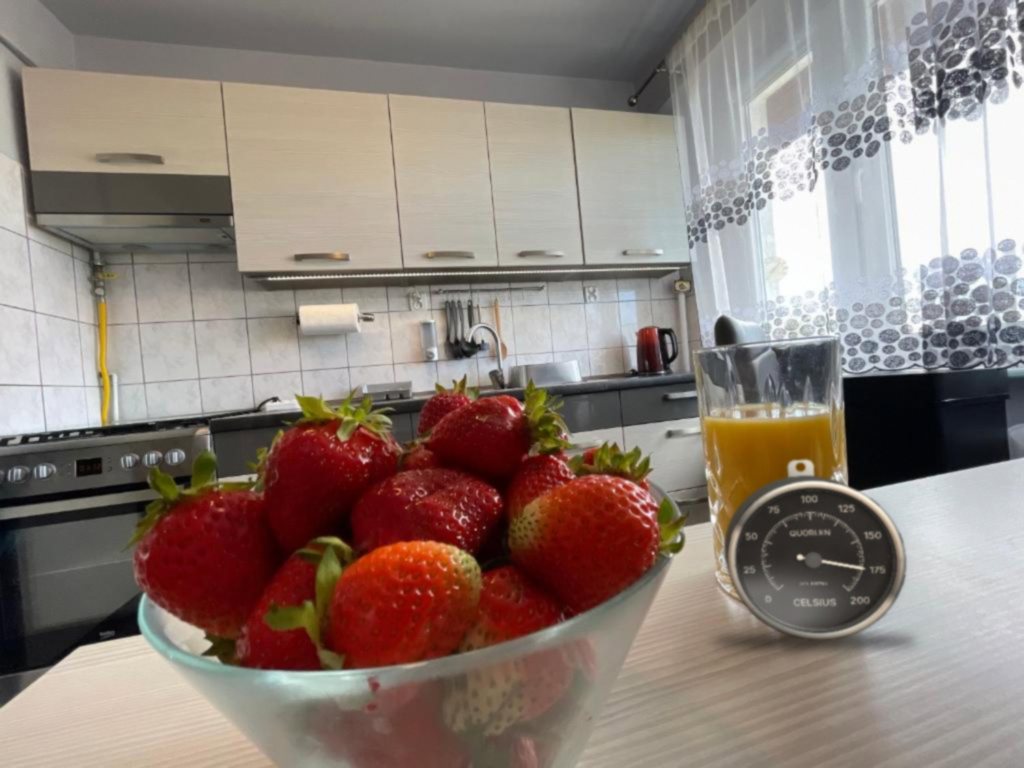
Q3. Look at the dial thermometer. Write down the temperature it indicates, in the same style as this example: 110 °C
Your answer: 175 °C
